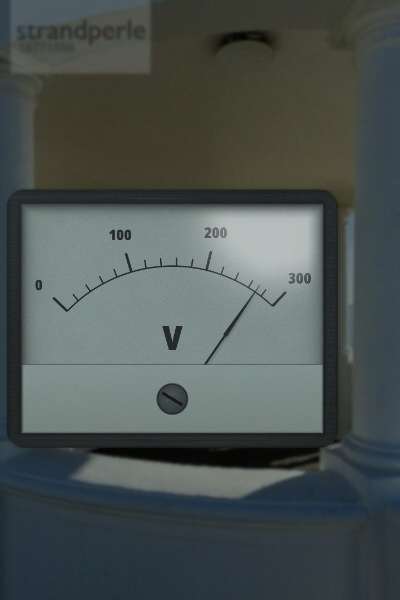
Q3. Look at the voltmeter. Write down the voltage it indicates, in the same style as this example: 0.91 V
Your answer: 270 V
